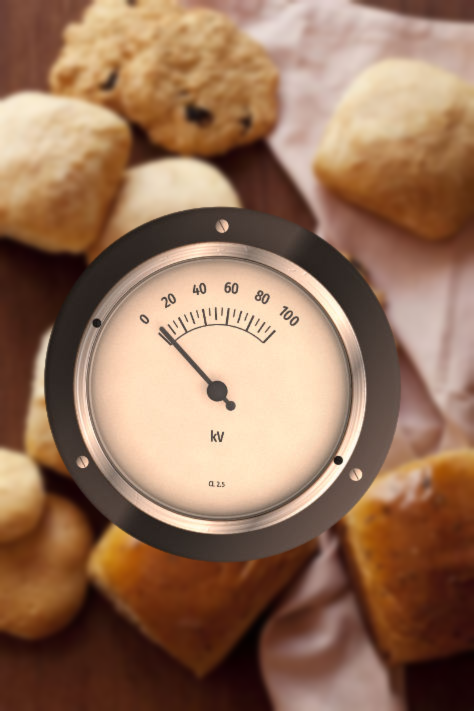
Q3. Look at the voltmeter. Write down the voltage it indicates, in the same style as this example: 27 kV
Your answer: 5 kV
